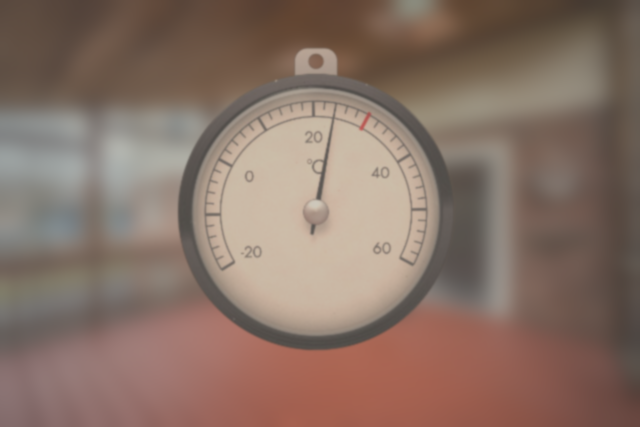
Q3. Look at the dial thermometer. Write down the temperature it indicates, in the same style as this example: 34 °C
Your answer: 24 °C
